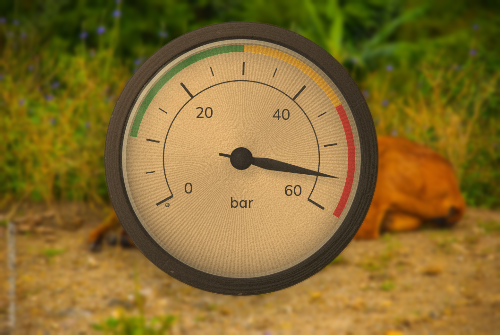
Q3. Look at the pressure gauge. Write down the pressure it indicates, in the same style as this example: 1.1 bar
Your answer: 55 bar
